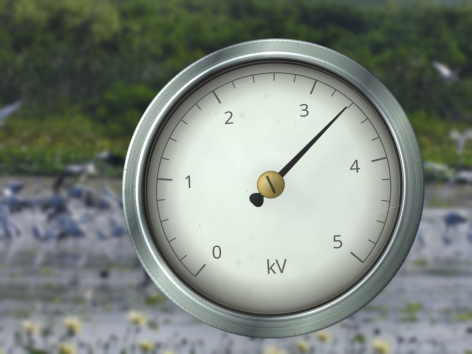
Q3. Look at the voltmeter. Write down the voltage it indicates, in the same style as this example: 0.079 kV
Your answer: 3.4 kV
